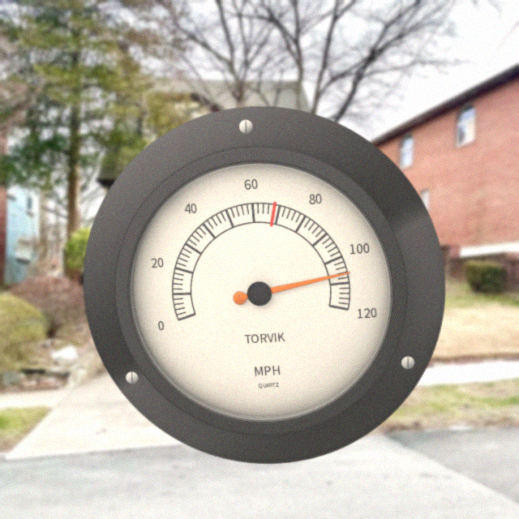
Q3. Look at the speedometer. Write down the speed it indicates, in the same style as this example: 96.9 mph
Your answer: 106 mph
